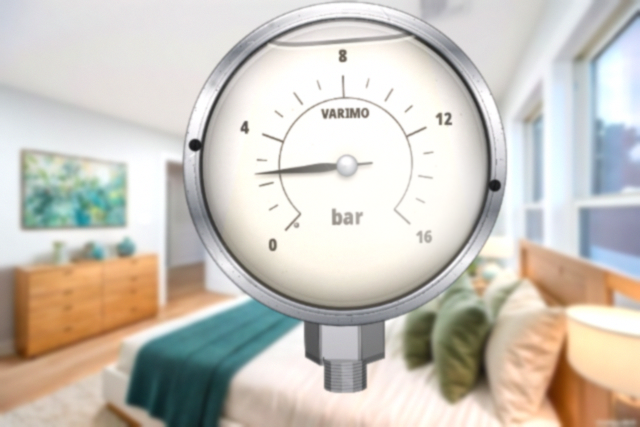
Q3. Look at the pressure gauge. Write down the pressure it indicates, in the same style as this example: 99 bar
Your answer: 2.5 bar
